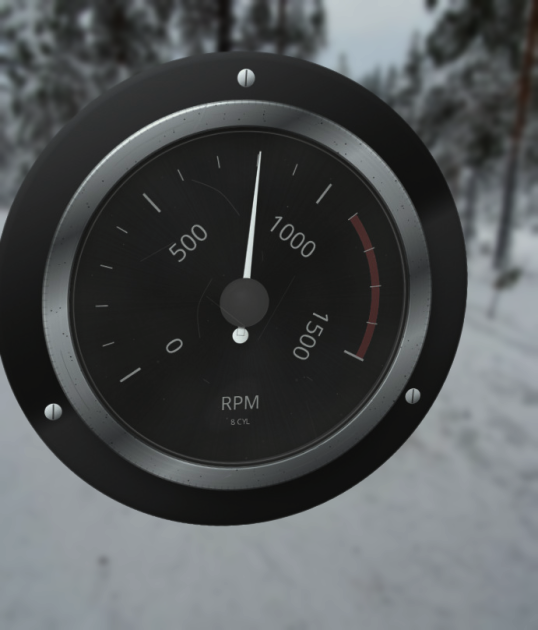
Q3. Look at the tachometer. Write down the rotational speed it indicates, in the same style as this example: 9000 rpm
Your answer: 800 rpm
